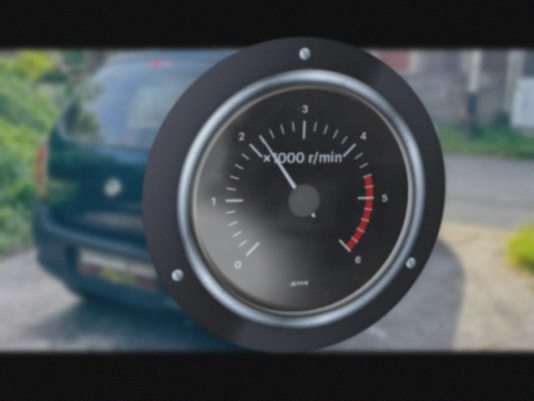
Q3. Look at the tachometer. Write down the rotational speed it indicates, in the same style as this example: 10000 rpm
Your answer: 2200 rpm
